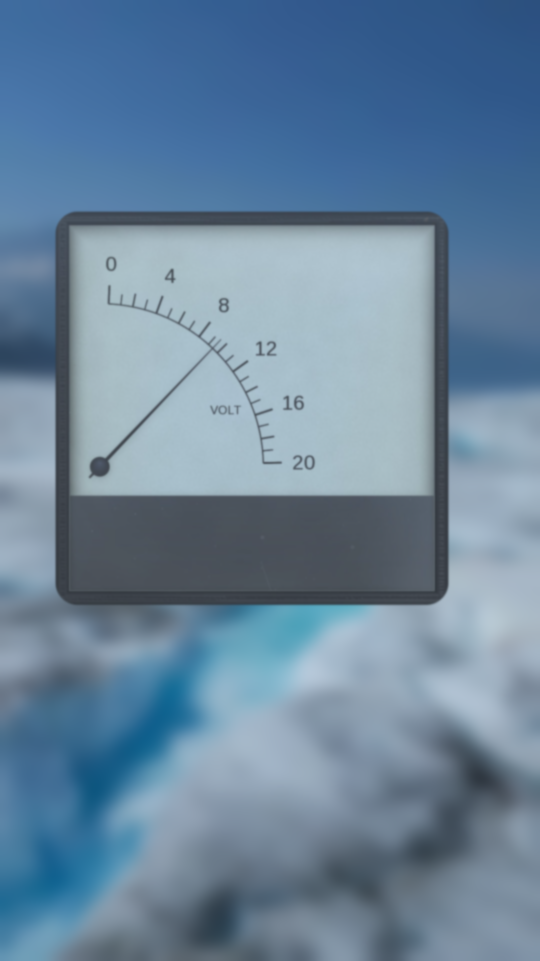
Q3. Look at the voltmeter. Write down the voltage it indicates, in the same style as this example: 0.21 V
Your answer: 9.5 V
